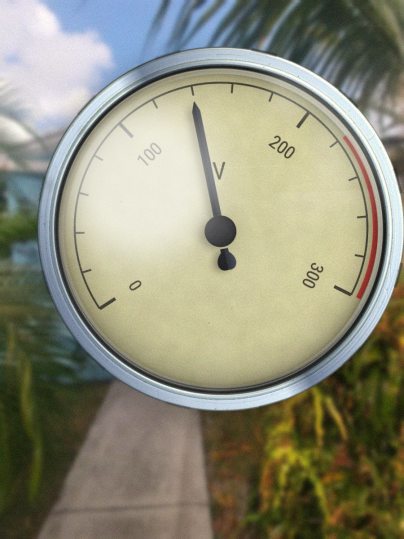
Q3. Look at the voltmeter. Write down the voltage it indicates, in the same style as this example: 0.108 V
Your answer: 140 V
